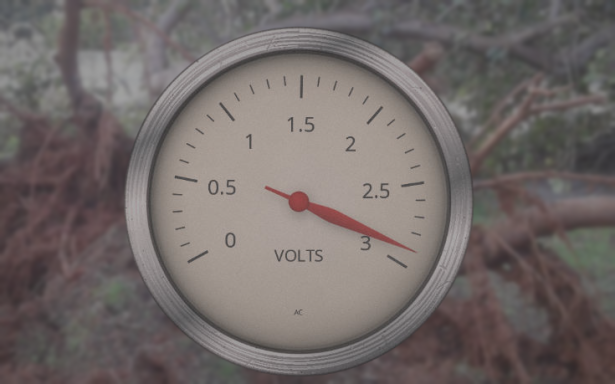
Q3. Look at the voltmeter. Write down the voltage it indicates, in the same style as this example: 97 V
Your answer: 2.9 V
